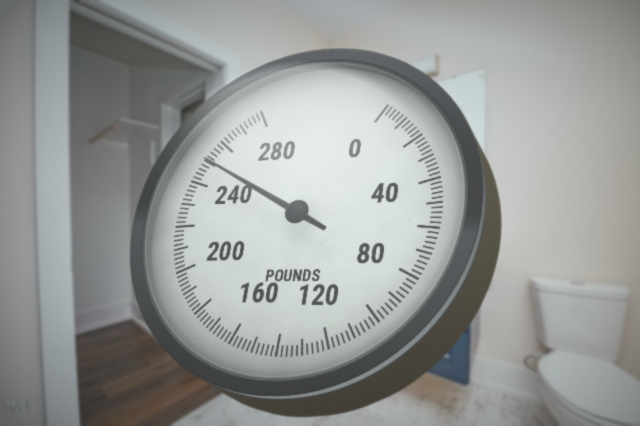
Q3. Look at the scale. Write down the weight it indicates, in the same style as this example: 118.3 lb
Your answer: 250 lb
